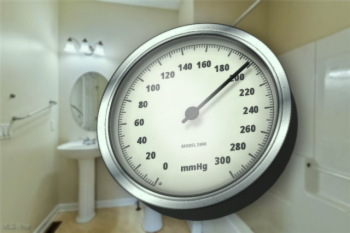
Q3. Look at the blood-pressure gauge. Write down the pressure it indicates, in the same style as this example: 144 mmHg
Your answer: 200 mmHg
